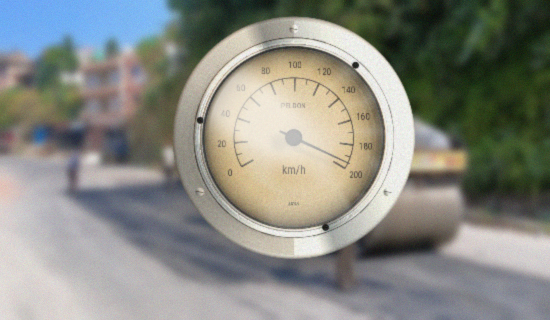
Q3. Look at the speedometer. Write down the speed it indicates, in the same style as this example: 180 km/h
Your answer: 195 km/h
